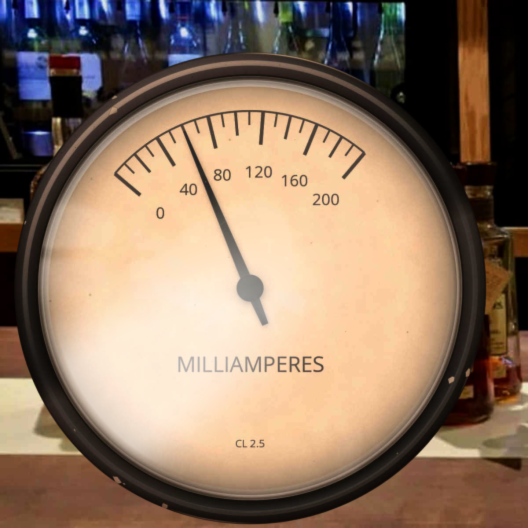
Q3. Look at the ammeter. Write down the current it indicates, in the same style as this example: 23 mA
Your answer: 60 mA
